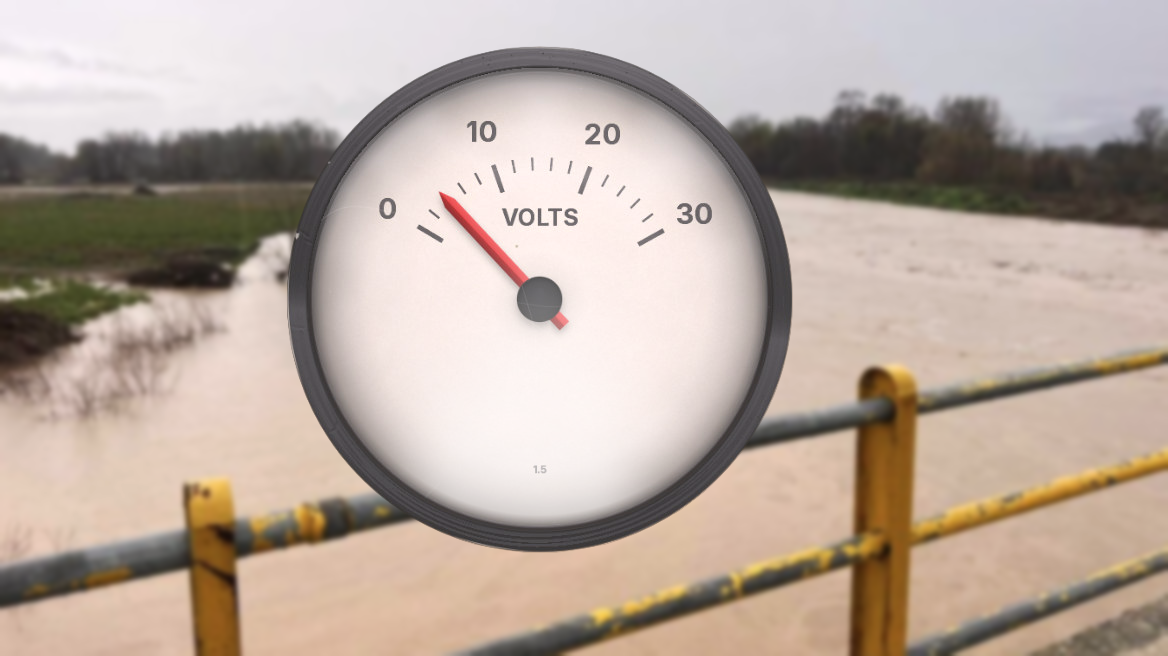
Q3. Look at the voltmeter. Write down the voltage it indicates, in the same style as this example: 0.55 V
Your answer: 4 V
